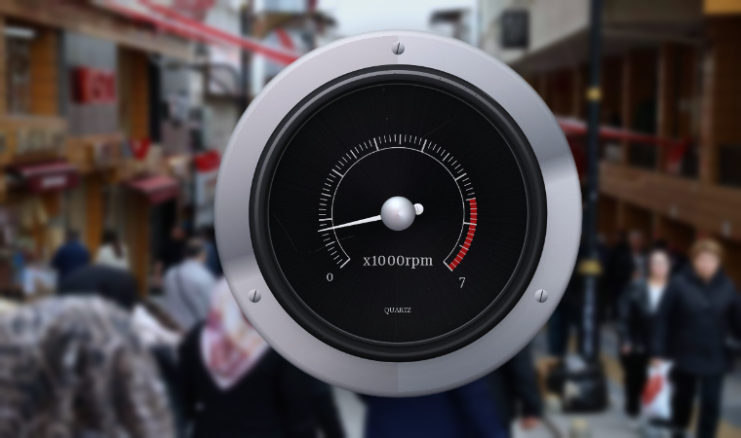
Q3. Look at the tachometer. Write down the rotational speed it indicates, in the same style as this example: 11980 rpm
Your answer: 800 rpm
